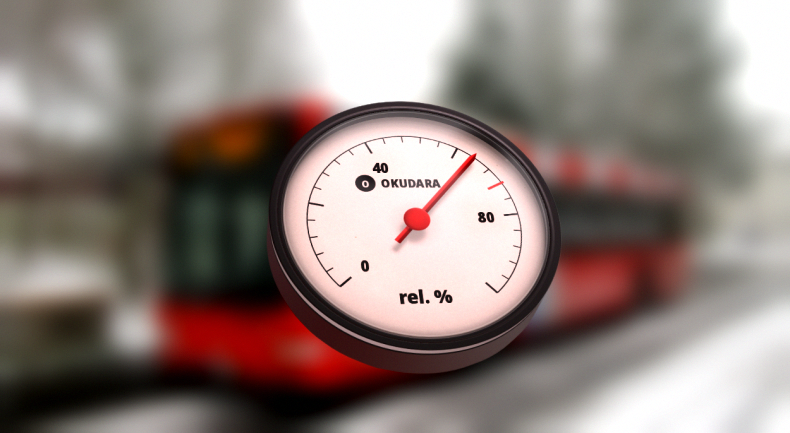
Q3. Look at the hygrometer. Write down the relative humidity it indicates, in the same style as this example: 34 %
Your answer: 64 %
